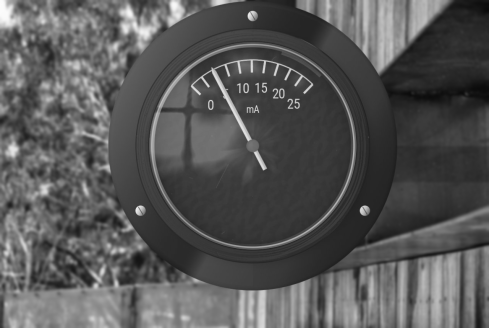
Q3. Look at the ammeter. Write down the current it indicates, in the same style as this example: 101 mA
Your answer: 5 mA
